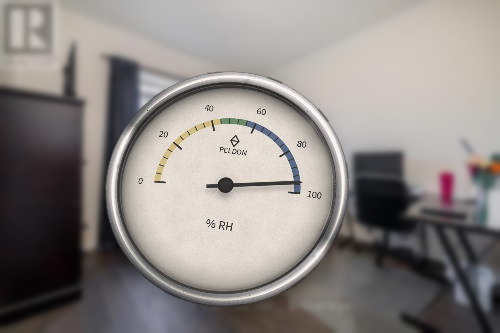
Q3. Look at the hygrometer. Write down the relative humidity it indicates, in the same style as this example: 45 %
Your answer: 96 %
